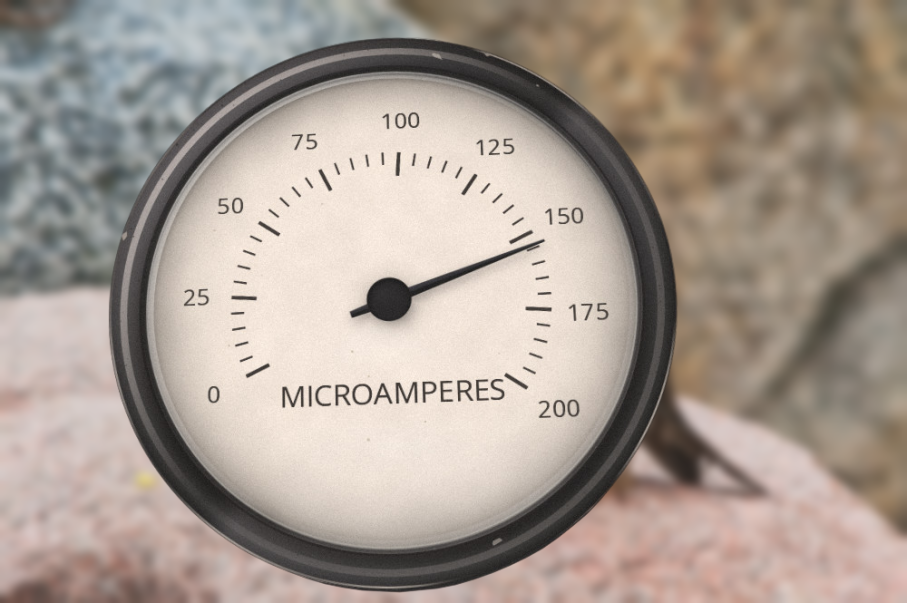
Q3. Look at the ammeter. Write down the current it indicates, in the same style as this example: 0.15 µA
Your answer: 155 µA
